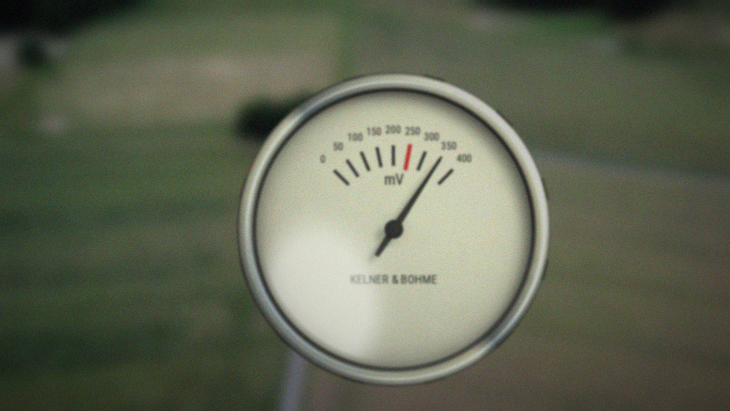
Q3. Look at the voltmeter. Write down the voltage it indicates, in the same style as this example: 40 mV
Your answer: 350 mV
